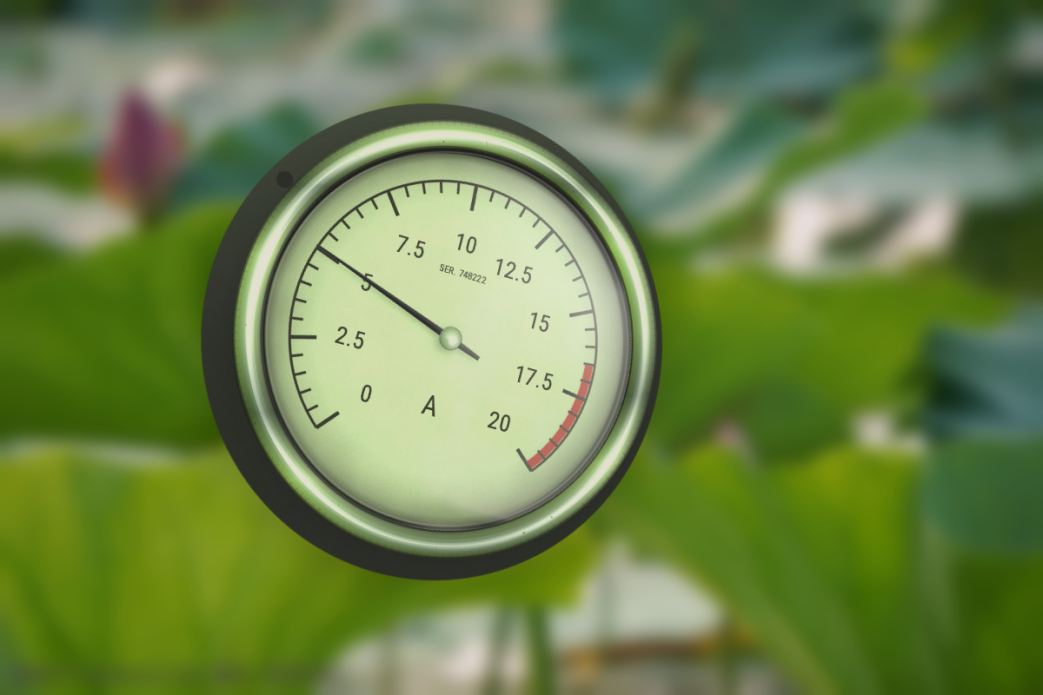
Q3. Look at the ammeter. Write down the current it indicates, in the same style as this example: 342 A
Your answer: 5 A
